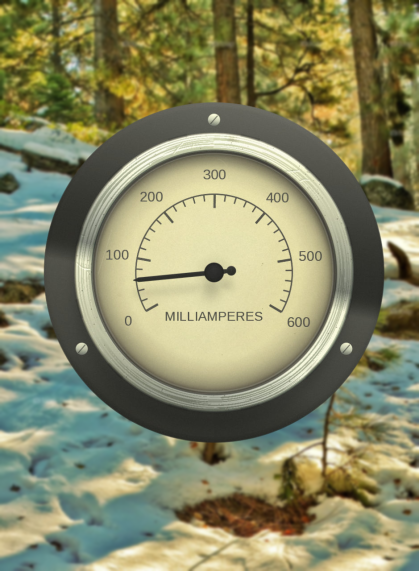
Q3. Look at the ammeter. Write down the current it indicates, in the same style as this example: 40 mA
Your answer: 60 mA
